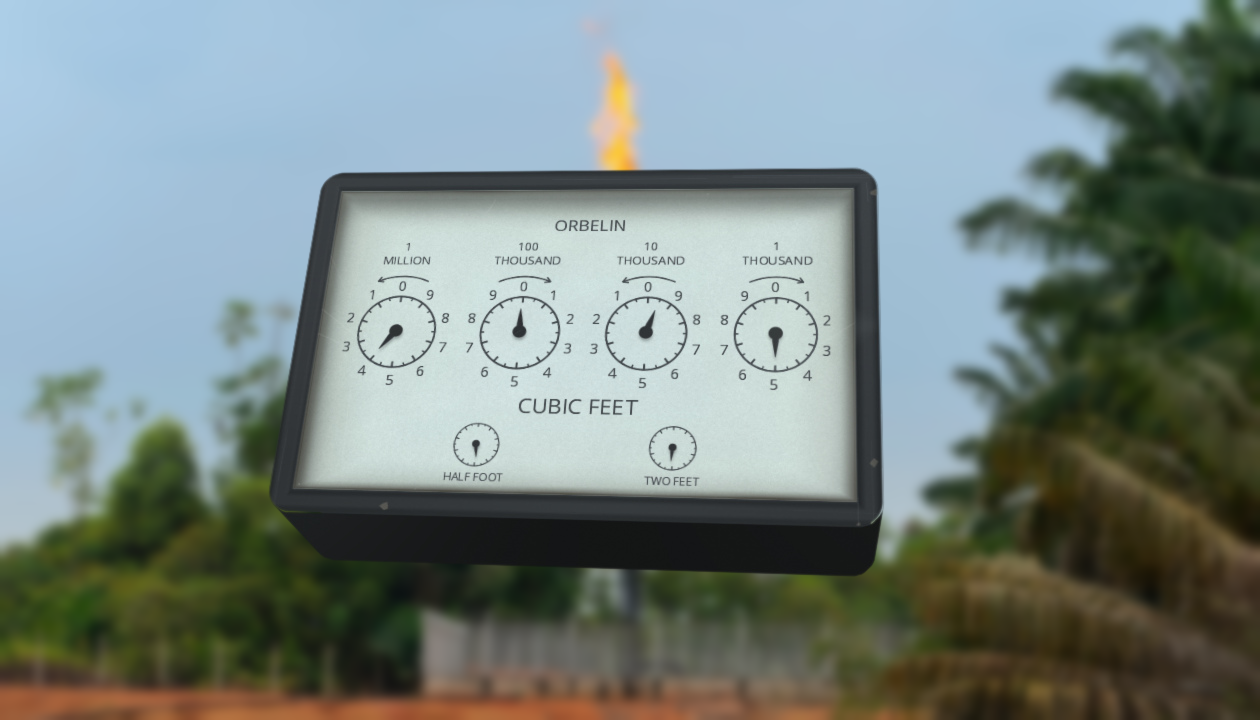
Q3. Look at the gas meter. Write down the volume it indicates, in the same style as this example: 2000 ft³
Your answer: 399500 ft³
